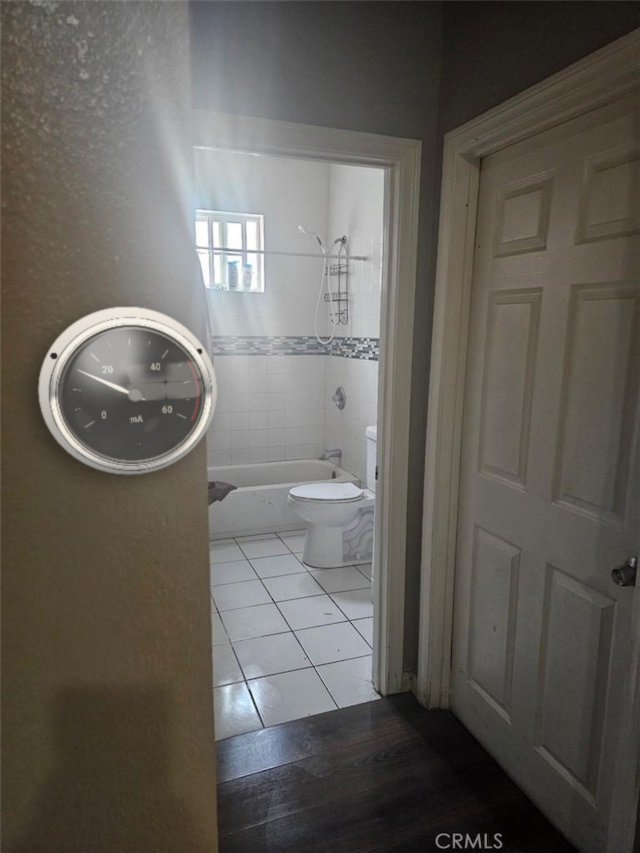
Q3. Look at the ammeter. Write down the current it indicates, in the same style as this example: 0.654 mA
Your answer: 15 mA
